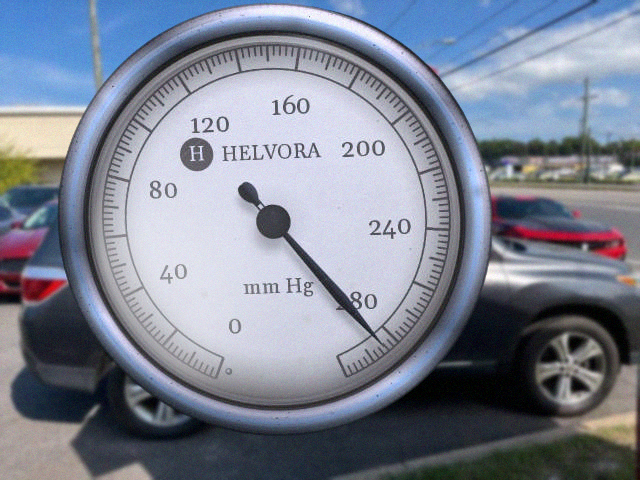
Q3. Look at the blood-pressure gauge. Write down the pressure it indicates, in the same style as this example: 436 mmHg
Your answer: 284 mmHg
